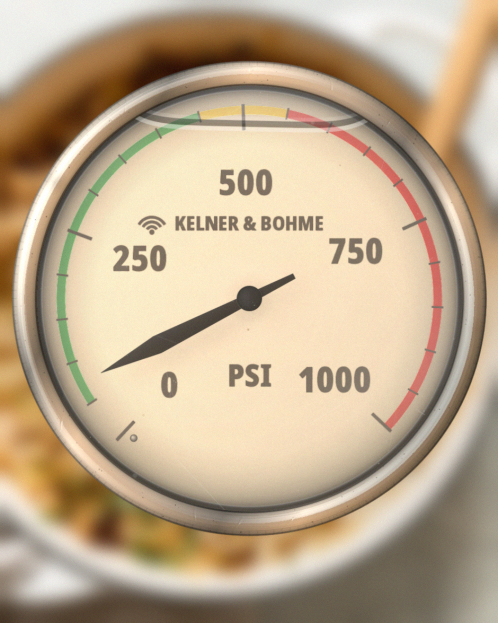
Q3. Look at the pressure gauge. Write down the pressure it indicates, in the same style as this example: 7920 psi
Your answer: 75 psi
